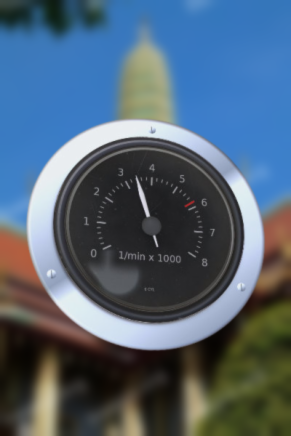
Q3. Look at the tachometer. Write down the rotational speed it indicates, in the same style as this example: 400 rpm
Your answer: 3400 rpm
